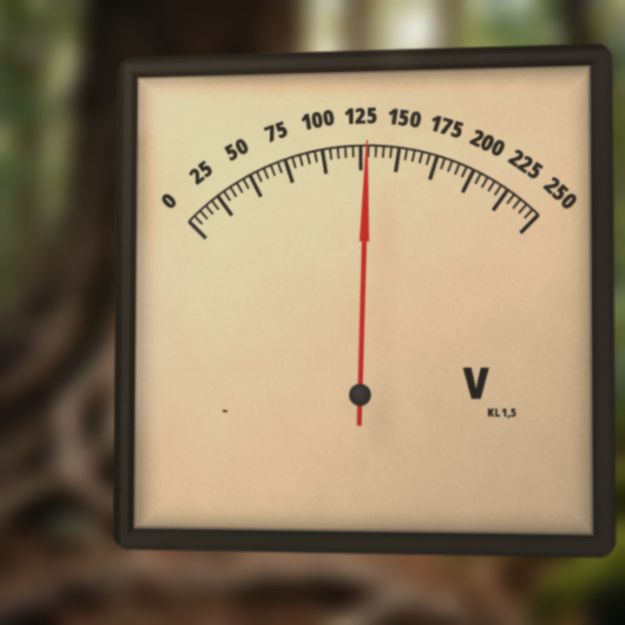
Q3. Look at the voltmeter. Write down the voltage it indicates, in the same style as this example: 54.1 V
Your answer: 130 V
